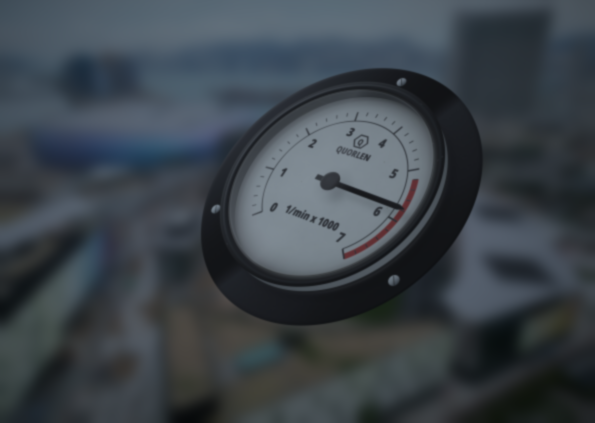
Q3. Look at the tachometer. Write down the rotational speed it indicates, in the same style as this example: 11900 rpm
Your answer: 5800 rpm
